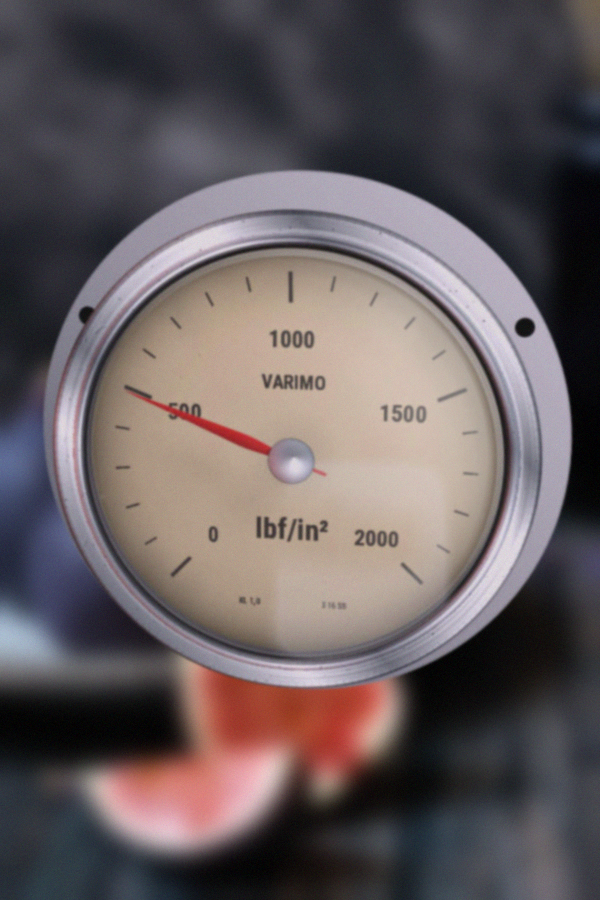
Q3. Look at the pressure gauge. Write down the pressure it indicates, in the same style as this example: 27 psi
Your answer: 500 psi
